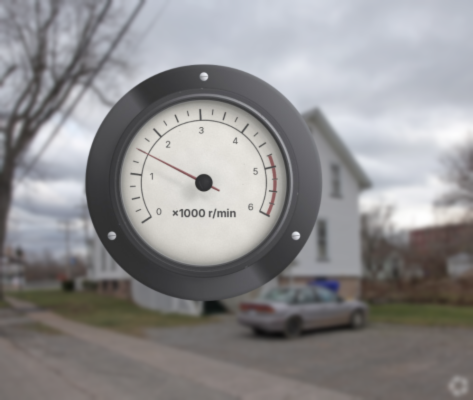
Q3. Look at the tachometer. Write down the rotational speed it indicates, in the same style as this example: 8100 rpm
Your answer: 1500 rpm
